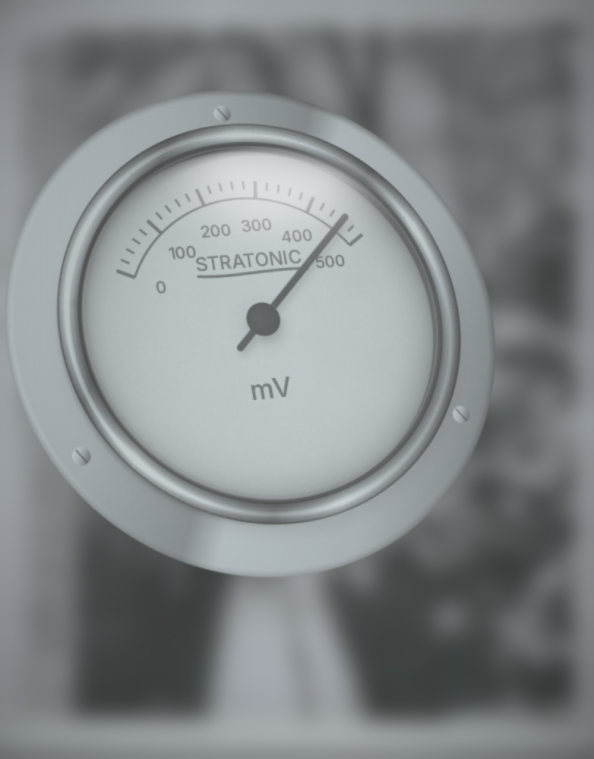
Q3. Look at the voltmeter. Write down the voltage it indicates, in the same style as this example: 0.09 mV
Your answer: 460 mV
